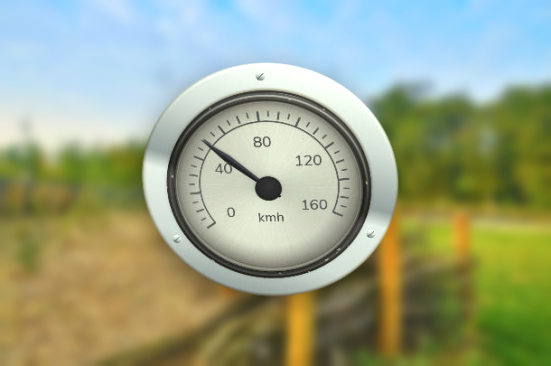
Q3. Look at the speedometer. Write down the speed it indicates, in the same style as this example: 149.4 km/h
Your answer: 50 km/h
